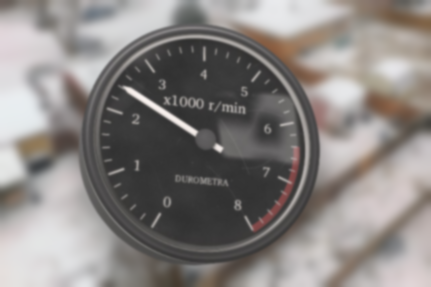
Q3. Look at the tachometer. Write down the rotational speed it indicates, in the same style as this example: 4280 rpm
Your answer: 2400 rpm
